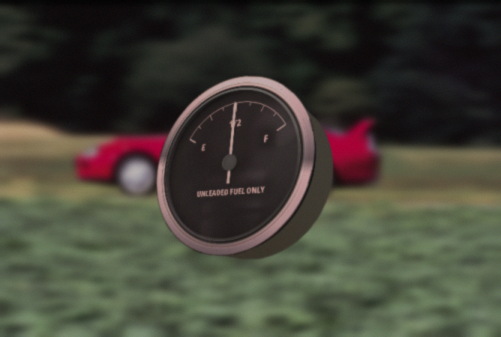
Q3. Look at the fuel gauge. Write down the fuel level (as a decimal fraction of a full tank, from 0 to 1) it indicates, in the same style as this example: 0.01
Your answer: 0.5
